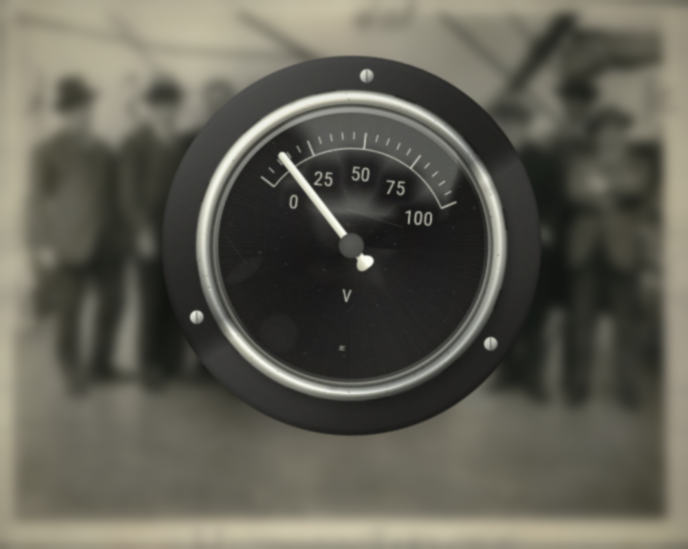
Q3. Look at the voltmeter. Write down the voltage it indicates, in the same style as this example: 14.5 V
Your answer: 12.5 V
